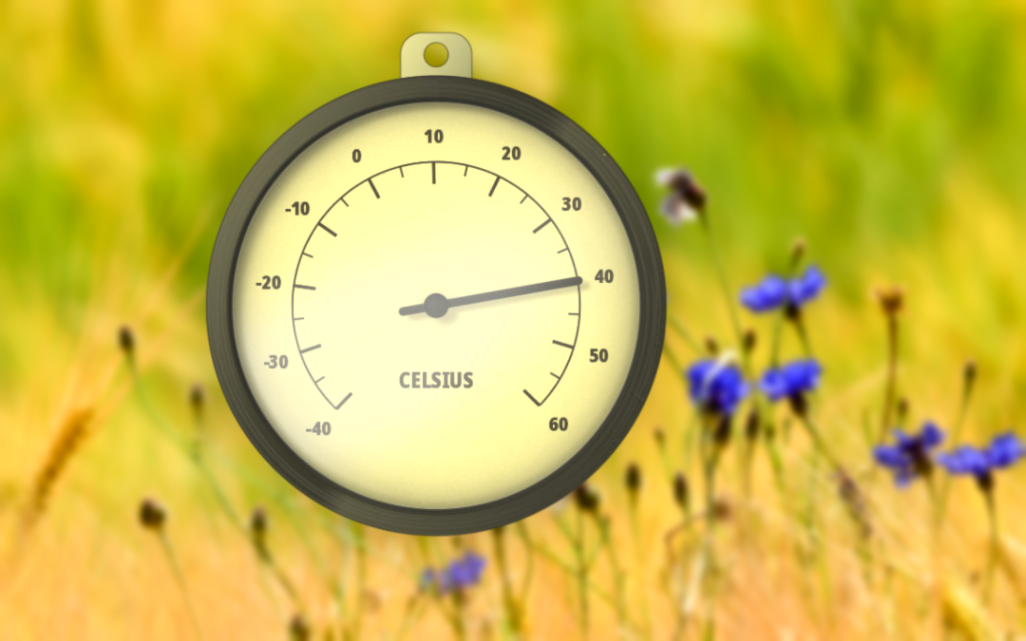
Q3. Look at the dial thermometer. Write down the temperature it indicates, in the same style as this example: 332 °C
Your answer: 40 °C
